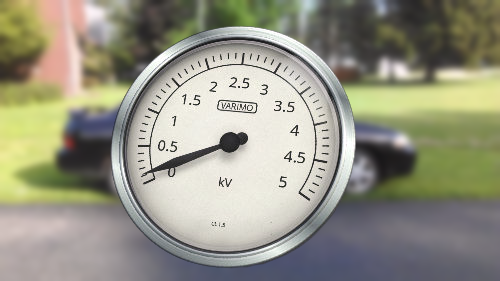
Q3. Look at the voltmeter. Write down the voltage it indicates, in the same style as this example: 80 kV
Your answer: 0.1 kV
